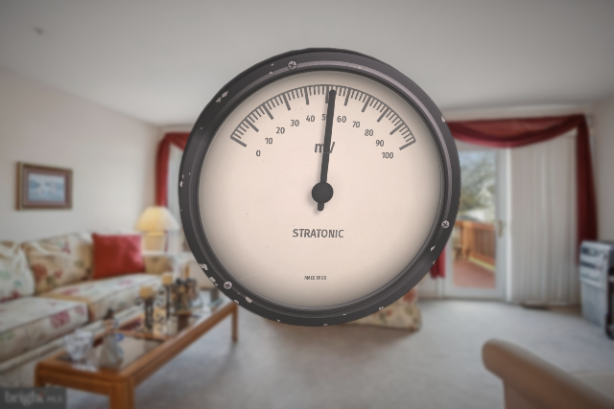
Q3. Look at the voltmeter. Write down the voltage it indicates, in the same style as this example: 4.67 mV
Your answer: 52 mV
